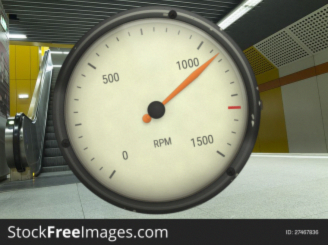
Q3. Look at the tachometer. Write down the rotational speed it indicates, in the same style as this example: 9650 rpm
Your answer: 1075 rpm
